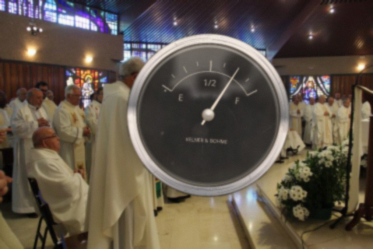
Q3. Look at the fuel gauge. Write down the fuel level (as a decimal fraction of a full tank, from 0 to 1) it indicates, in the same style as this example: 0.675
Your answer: 0.75
